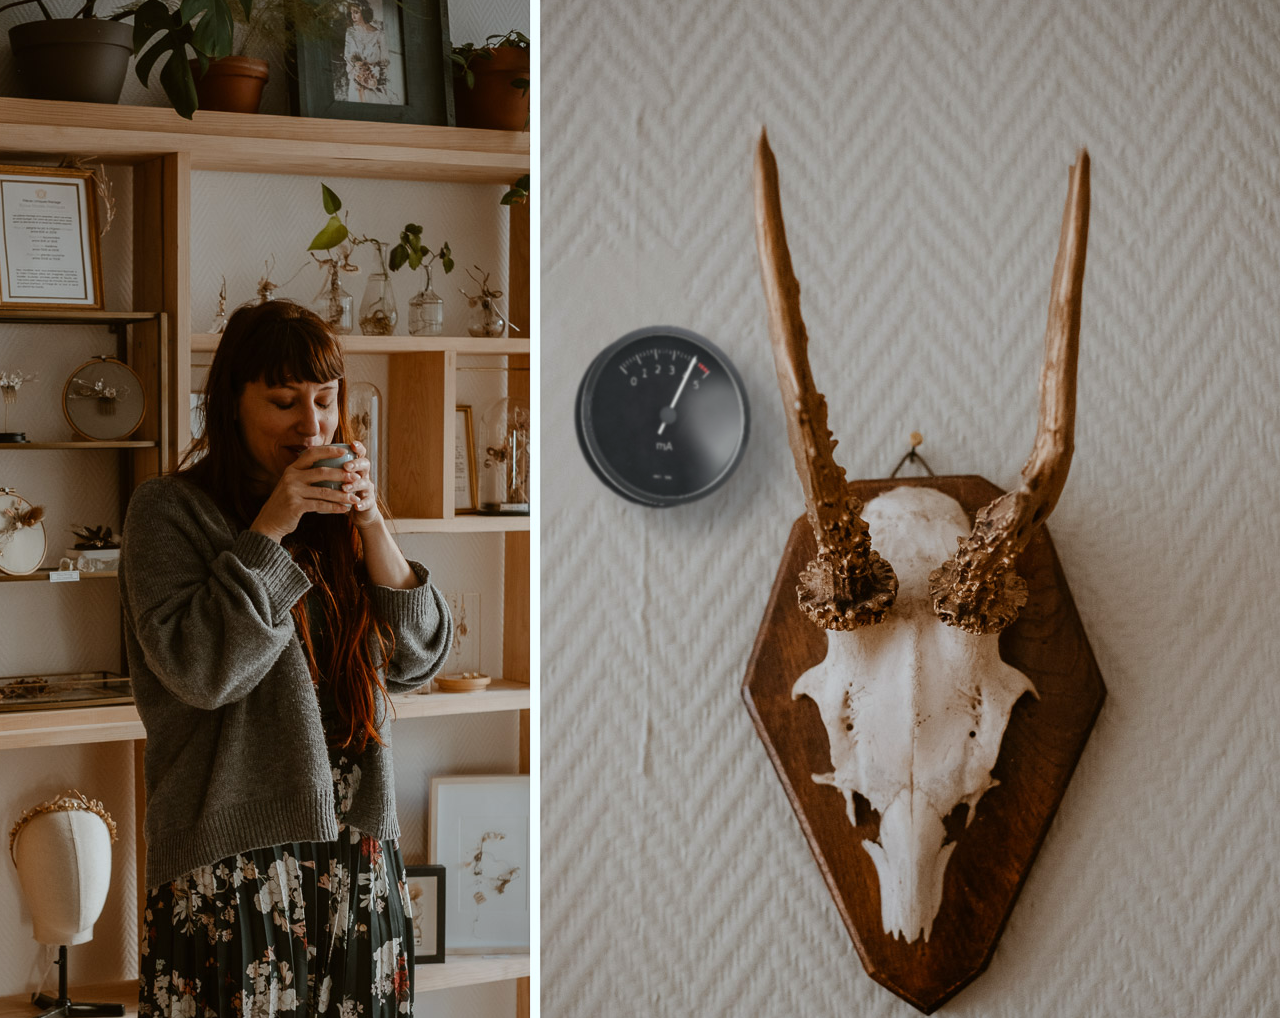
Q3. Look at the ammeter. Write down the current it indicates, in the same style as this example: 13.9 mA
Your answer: 4 mA
